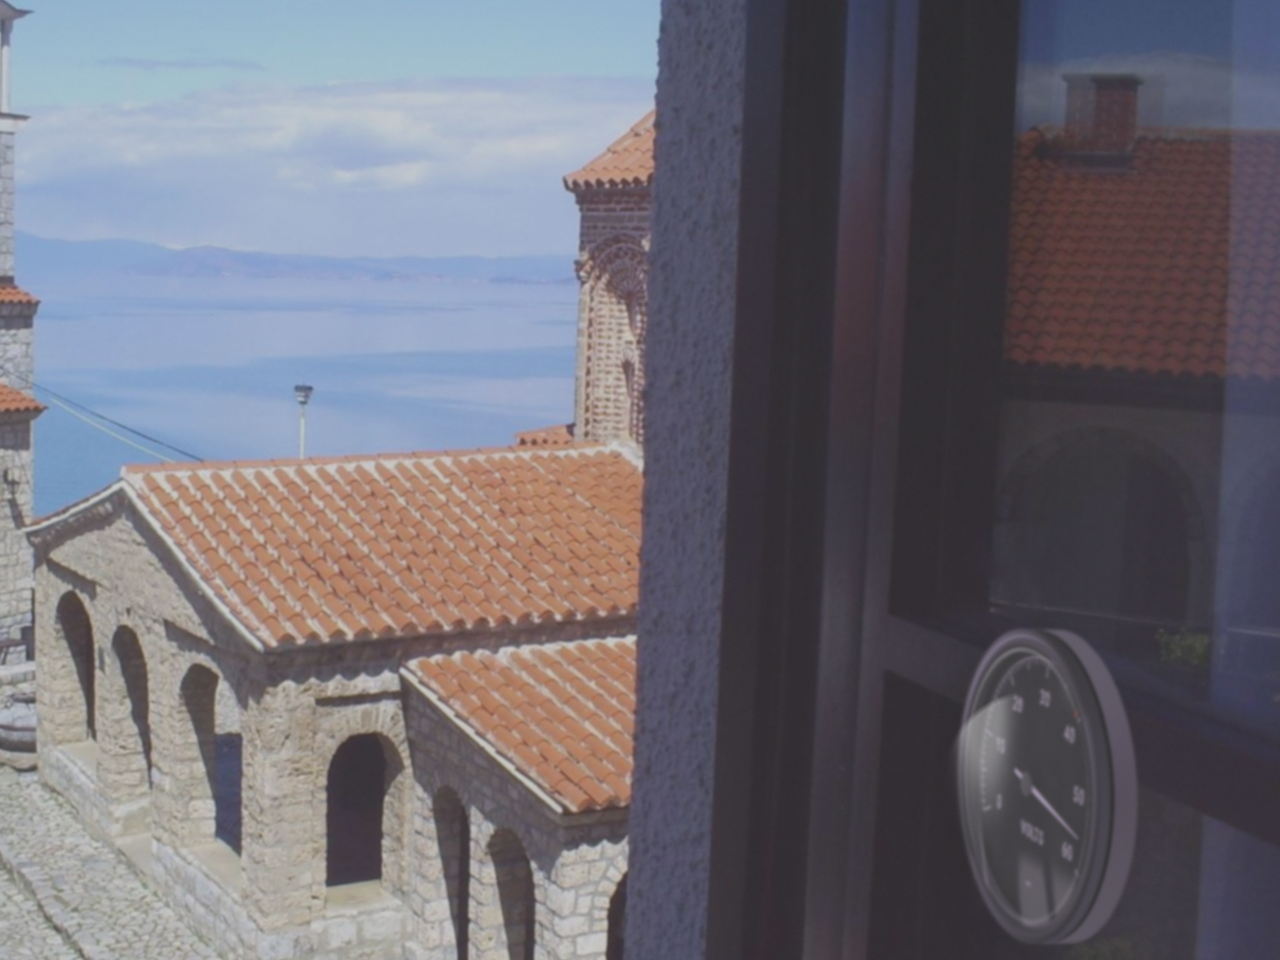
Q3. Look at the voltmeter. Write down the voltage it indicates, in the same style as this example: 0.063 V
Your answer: 55 V
